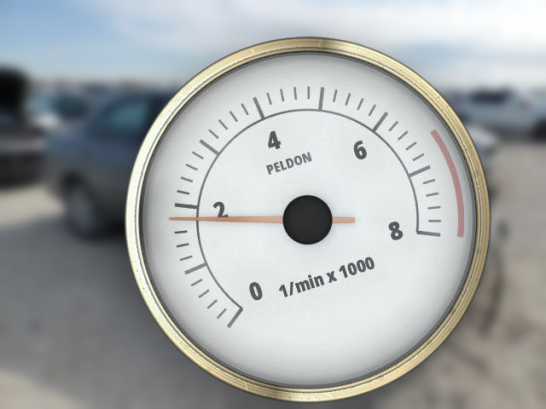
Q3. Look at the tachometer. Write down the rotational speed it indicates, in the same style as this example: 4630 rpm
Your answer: 1800 rpm
